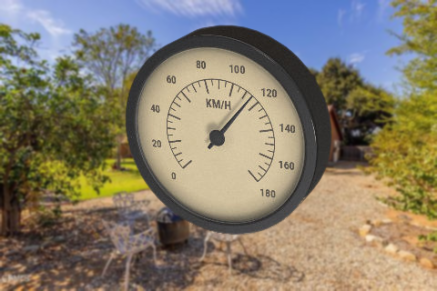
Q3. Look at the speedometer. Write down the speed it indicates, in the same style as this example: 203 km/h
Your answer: 115 km/h
